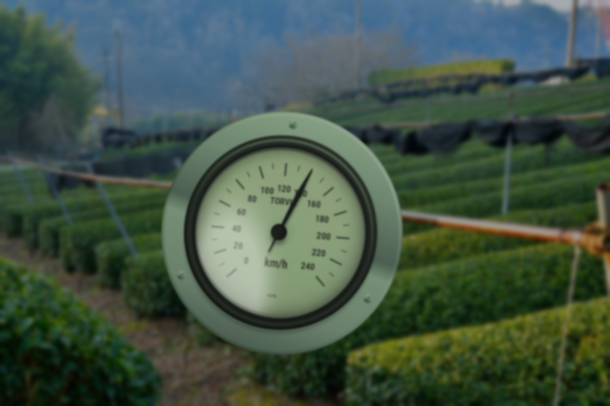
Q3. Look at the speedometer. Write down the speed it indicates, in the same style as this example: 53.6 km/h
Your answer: 140 km/h
